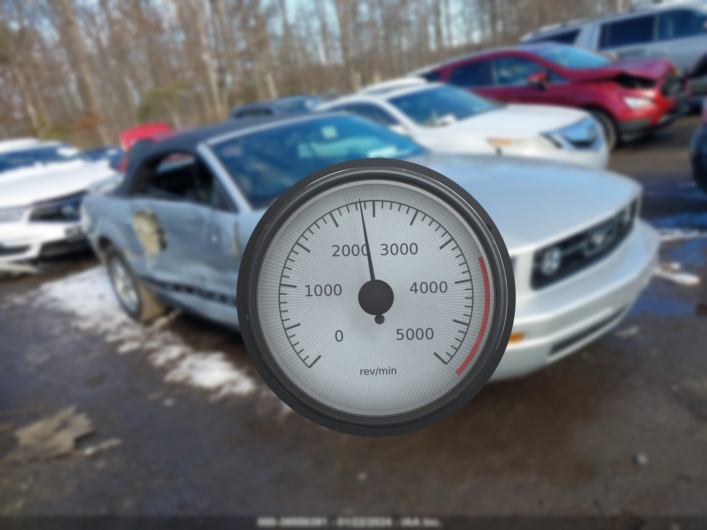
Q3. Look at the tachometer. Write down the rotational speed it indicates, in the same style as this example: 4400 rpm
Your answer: 2350 rpm
